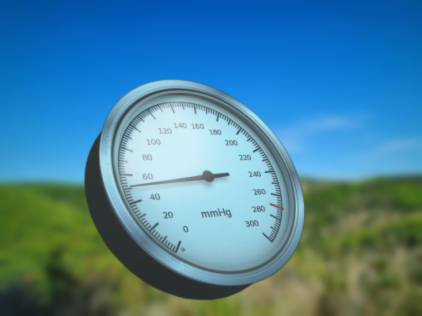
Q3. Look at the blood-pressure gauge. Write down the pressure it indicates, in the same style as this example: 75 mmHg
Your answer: 50 mmHg
